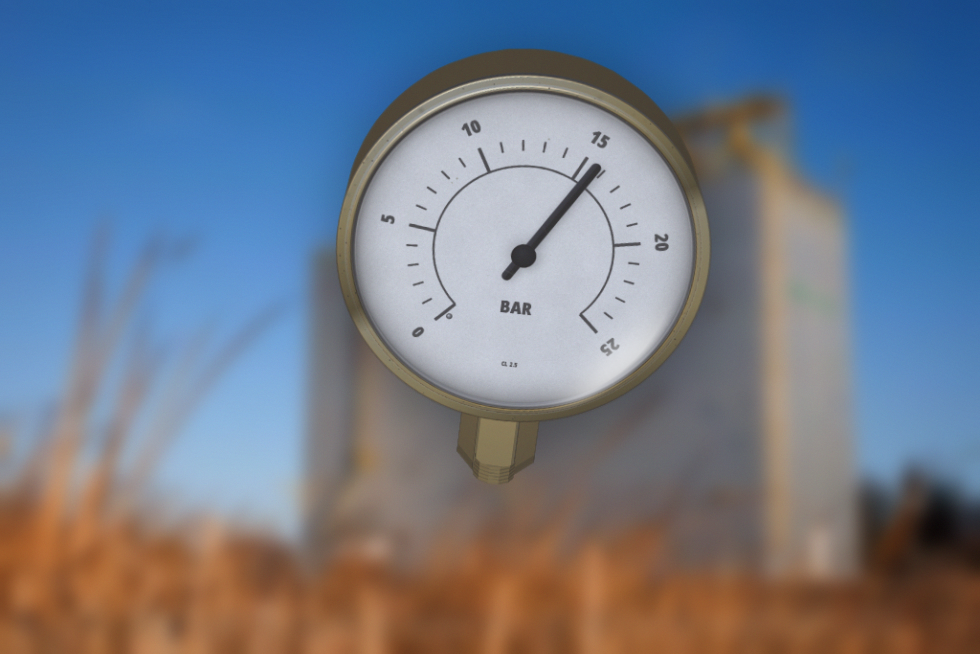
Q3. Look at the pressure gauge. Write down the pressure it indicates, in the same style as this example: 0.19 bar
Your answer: 15.5 bar
